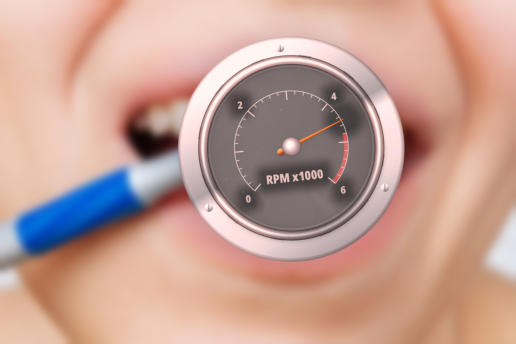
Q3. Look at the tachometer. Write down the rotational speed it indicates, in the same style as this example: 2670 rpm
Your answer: 4500 rpm
